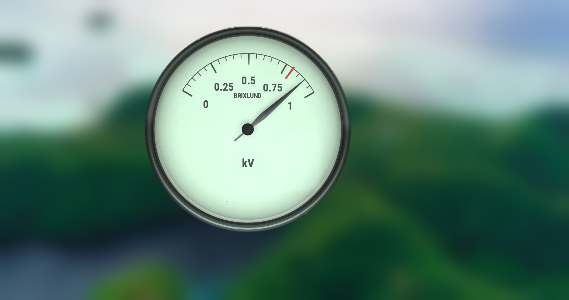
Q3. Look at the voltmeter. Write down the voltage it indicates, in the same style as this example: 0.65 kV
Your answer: 0.9 kV
